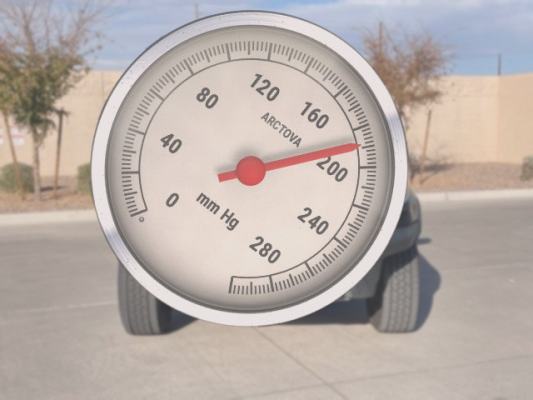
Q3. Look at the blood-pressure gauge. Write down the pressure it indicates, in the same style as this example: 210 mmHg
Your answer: 188 mmHg
